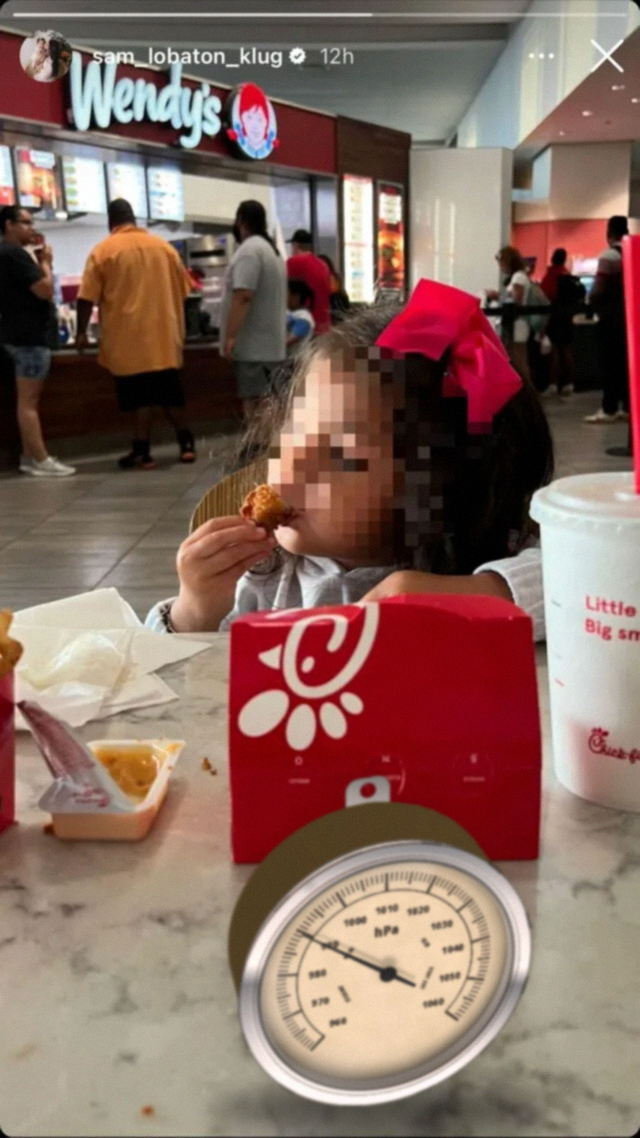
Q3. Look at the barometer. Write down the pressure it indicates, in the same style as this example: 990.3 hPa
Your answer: 990 hPa
